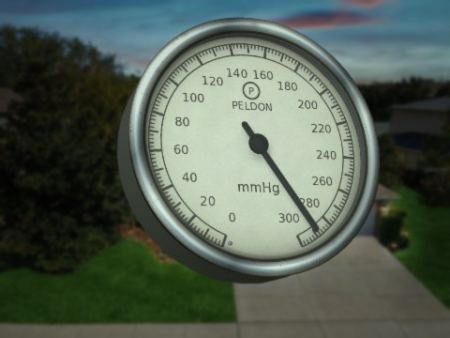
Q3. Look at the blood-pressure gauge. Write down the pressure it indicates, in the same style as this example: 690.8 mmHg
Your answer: 290 mmHg
